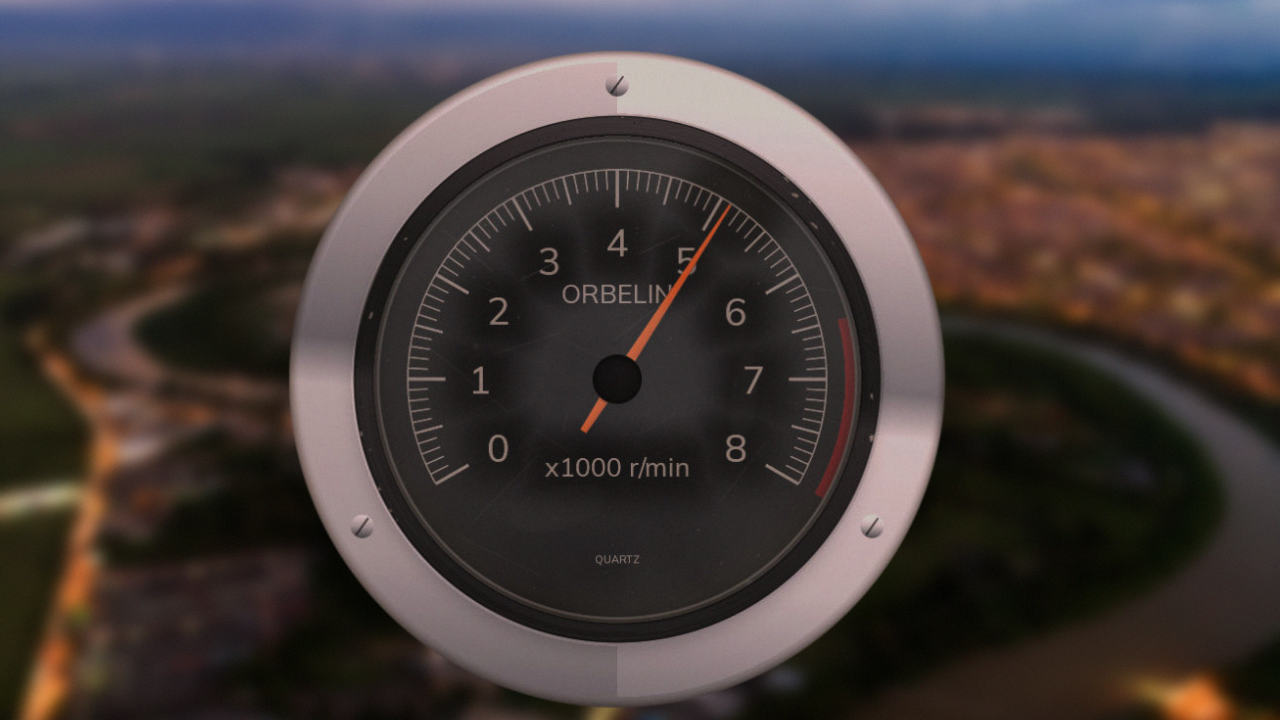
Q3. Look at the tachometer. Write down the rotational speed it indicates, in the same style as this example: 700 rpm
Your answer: 5100 rpm
